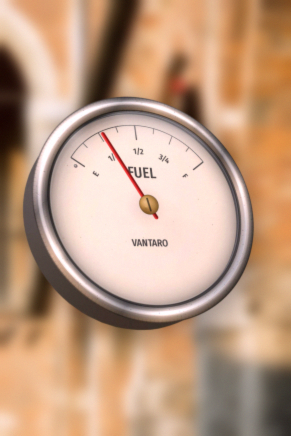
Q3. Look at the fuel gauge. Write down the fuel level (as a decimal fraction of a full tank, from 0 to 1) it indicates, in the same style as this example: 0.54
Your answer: 0.25
